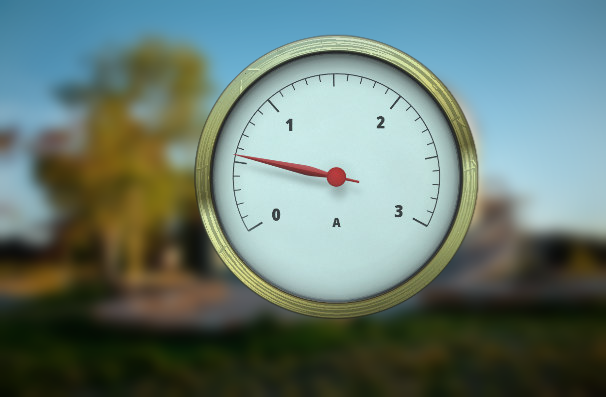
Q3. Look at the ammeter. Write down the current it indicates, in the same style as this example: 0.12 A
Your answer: 0.55 A
